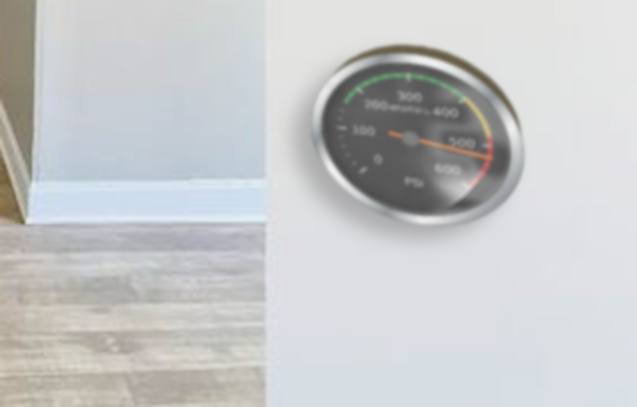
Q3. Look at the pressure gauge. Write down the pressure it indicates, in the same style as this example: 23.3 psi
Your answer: 520 psi
